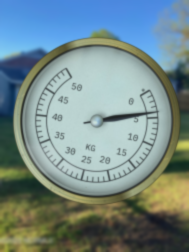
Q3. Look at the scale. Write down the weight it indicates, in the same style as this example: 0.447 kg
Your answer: 4 kg
